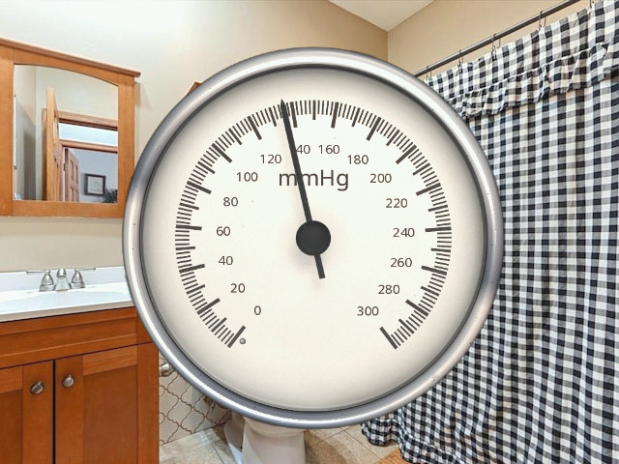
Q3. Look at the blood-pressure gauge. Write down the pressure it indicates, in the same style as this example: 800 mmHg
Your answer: 136 mmHg
